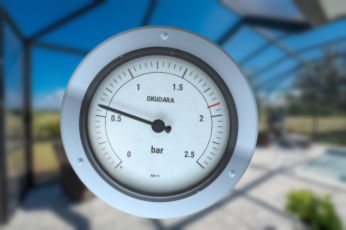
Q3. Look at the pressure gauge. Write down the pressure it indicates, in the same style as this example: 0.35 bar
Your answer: 0.6 bar
